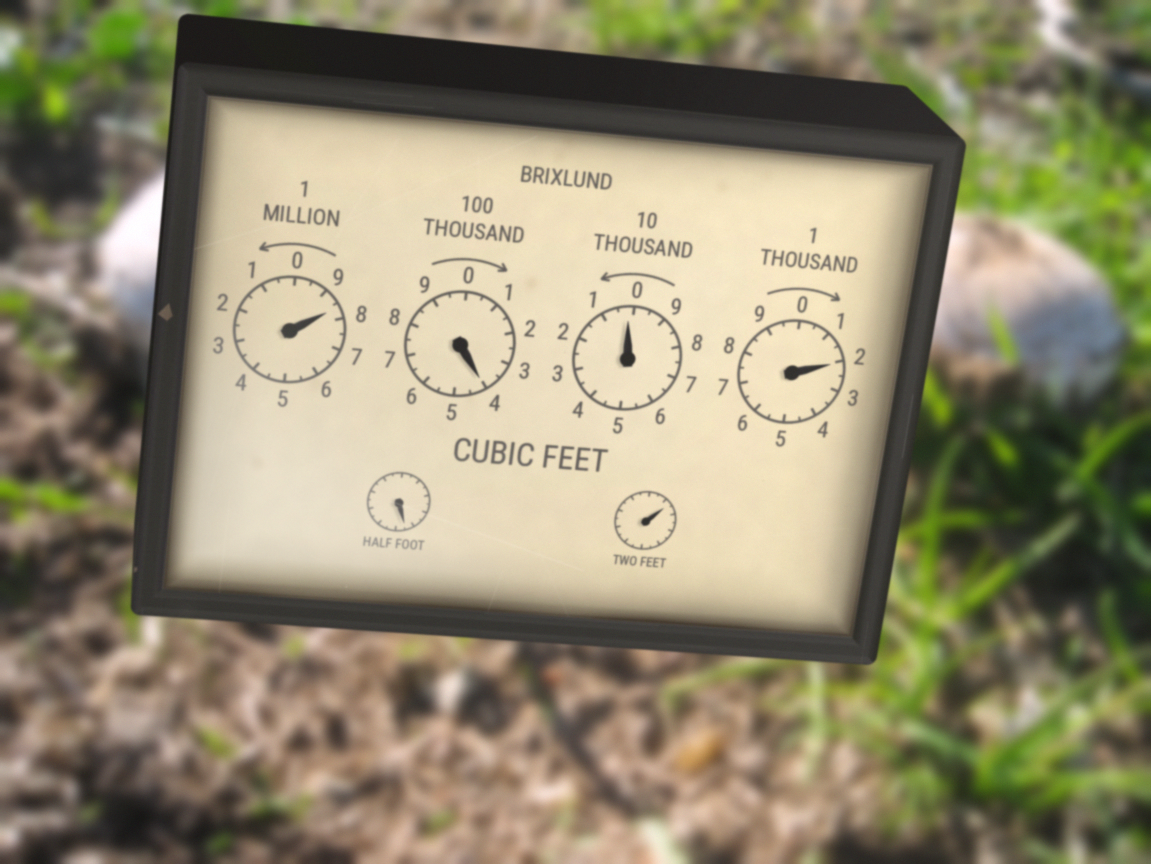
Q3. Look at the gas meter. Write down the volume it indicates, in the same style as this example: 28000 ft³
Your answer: 840200 ft³
